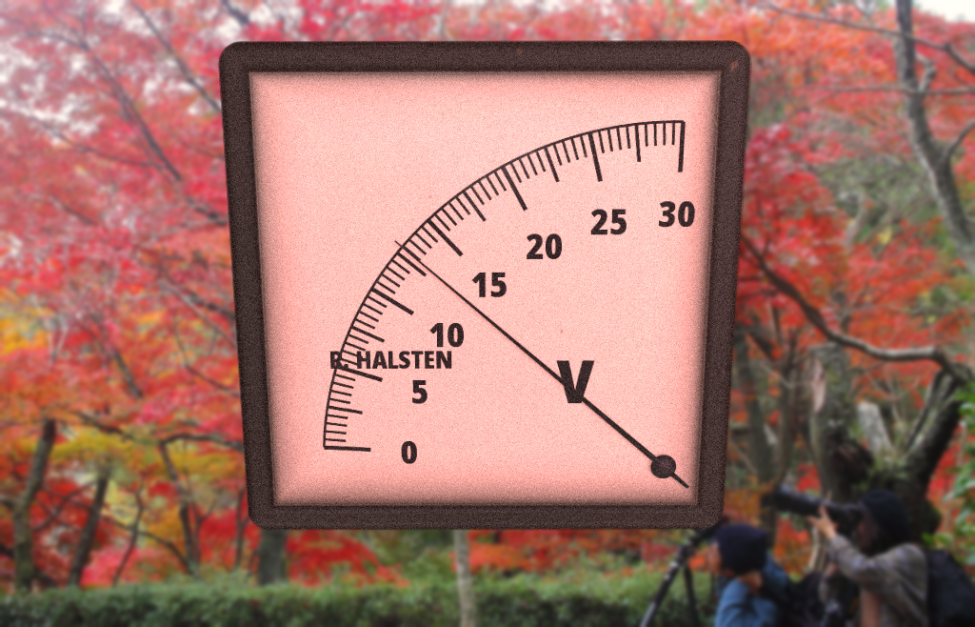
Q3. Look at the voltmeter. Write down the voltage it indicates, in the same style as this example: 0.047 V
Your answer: 13 V
